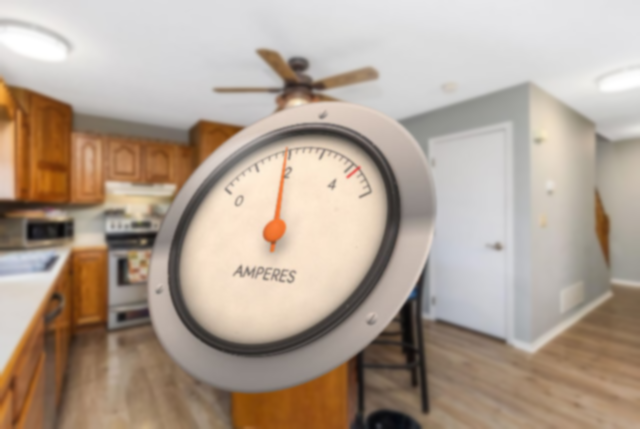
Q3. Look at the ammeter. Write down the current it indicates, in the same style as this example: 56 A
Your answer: 2 A
